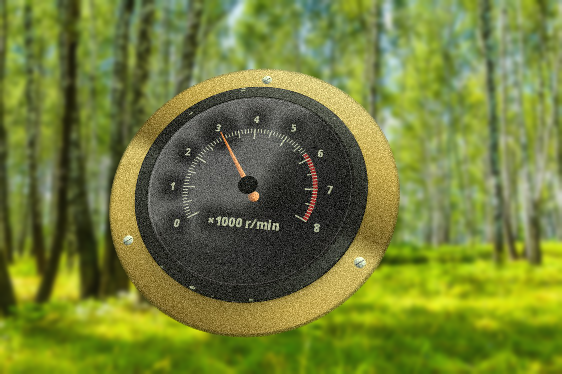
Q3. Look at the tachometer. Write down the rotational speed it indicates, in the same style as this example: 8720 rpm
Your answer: 3000 rpm
